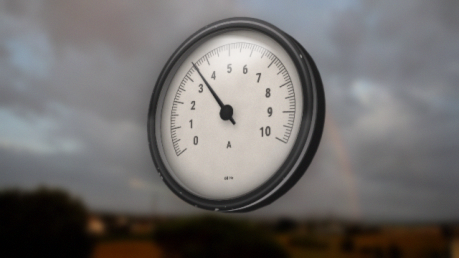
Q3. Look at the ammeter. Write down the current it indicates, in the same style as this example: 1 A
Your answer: 3.5 A
